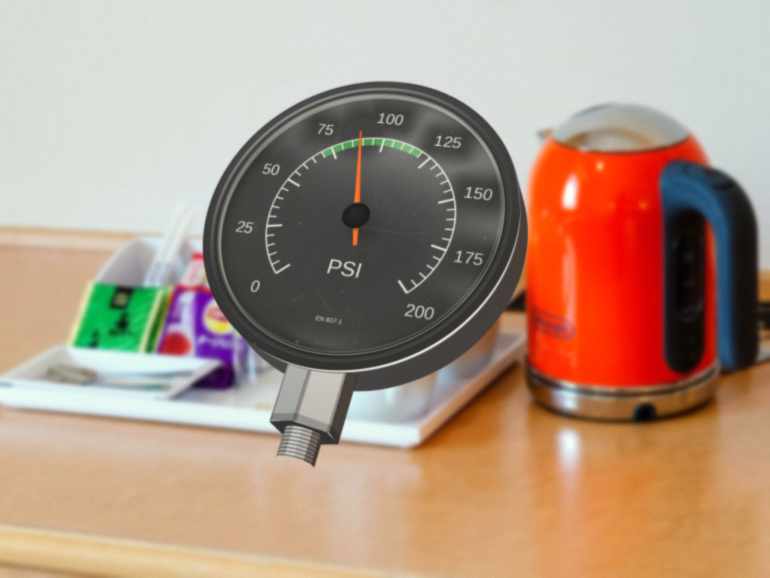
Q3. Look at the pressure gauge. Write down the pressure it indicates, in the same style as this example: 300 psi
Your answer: 90 psi
